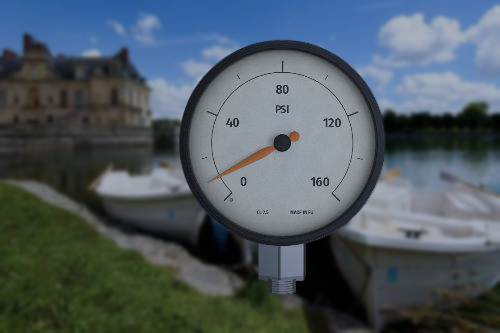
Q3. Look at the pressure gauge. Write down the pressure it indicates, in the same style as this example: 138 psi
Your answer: 10 psi
